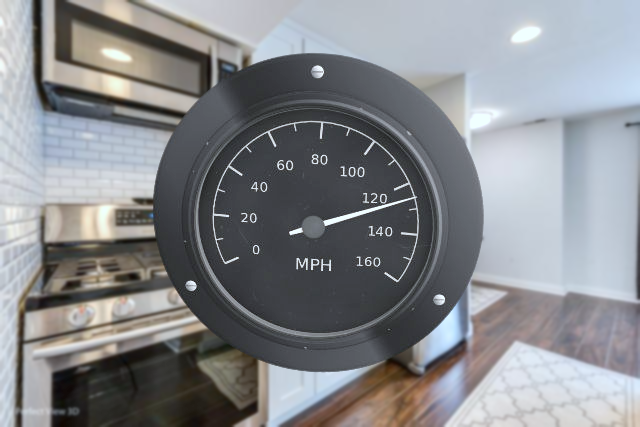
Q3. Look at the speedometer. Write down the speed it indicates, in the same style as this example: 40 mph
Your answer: 125 mph
